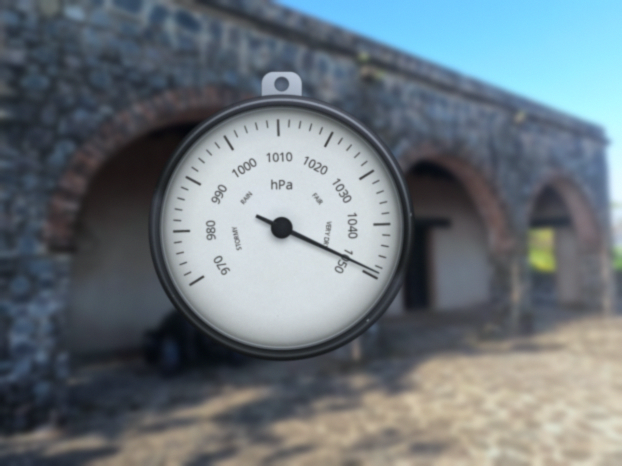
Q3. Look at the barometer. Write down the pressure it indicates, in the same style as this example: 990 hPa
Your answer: 1049 hPa
